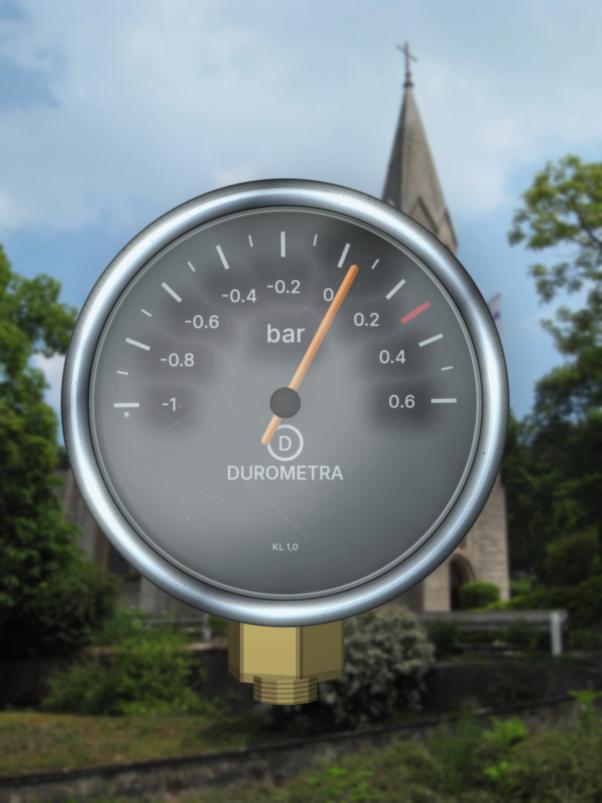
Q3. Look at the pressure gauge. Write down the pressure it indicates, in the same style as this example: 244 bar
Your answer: 0.05 bar
